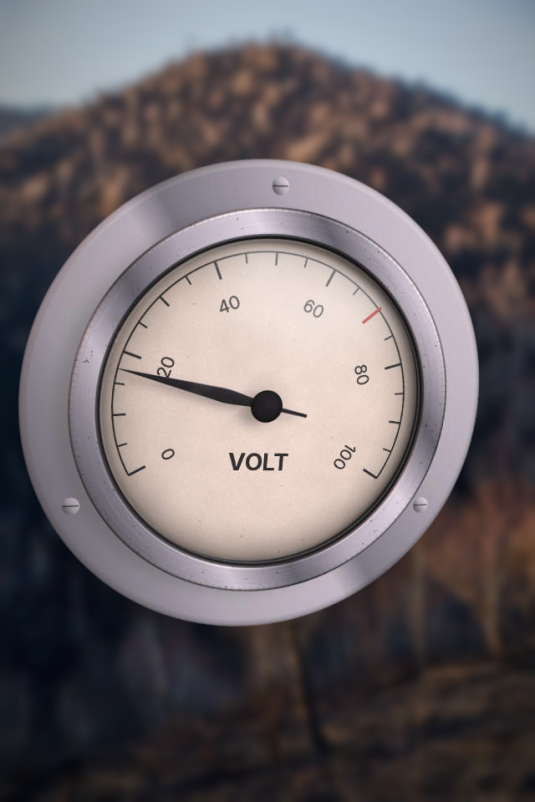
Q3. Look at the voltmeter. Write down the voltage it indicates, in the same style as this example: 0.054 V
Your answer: 17.5 V
